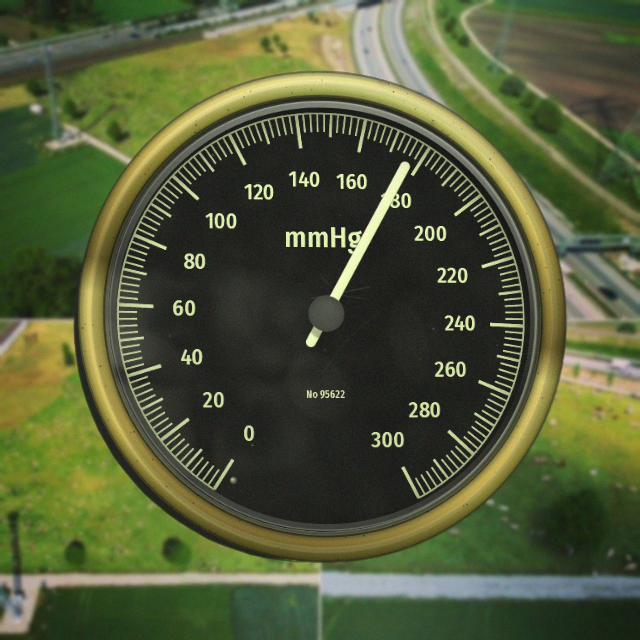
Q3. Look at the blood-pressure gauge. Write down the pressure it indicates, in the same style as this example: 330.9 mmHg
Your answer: 176 mmHg
